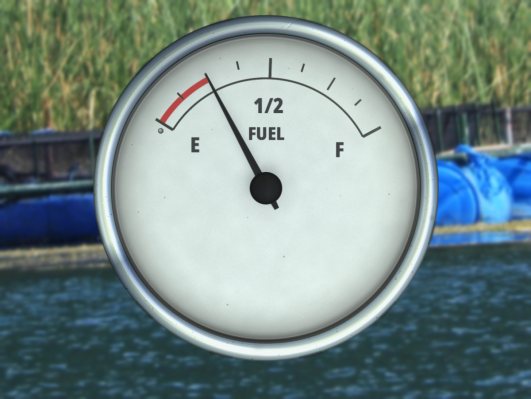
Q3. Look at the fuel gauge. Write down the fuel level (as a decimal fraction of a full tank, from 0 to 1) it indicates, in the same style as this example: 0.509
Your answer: 0.25
